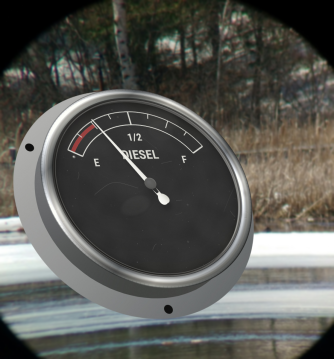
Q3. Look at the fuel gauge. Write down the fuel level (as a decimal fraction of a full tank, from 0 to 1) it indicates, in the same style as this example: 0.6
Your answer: 0.25
